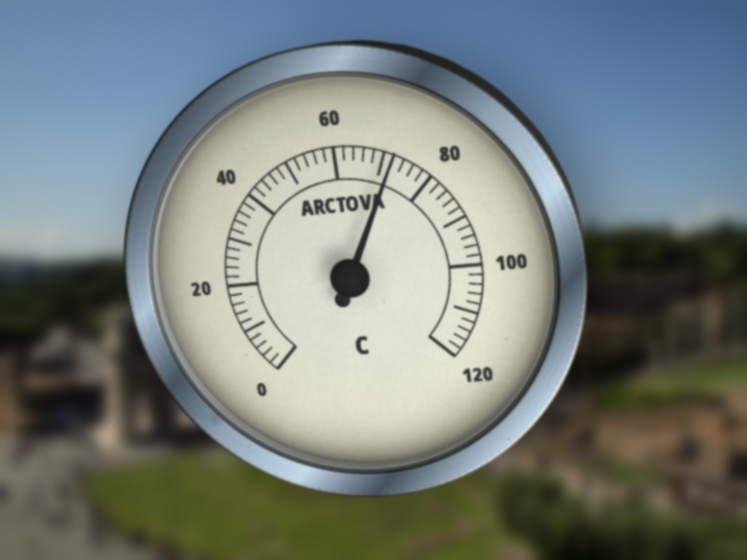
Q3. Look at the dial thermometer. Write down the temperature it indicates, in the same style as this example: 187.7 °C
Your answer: 72 °C
